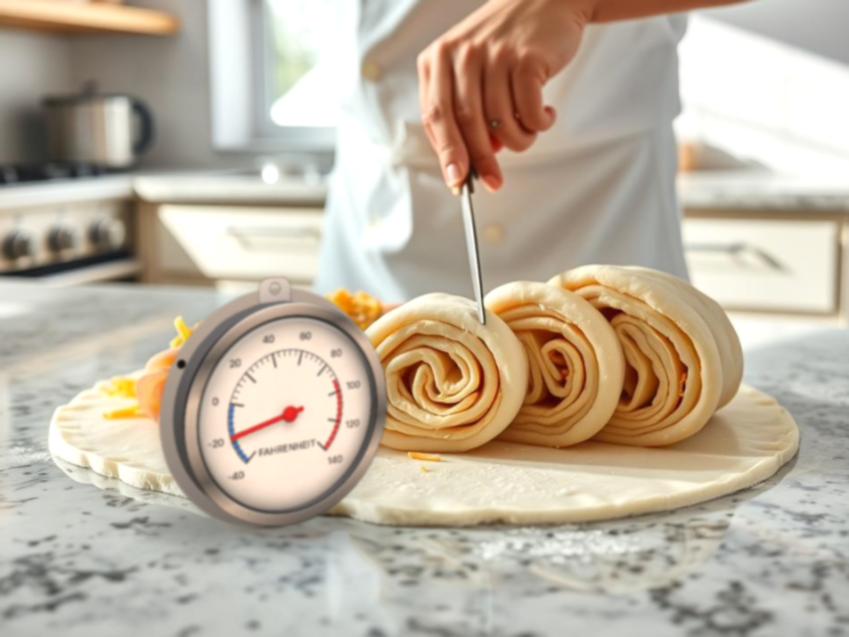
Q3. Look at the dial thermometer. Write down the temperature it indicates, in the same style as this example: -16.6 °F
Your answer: -20 °F
